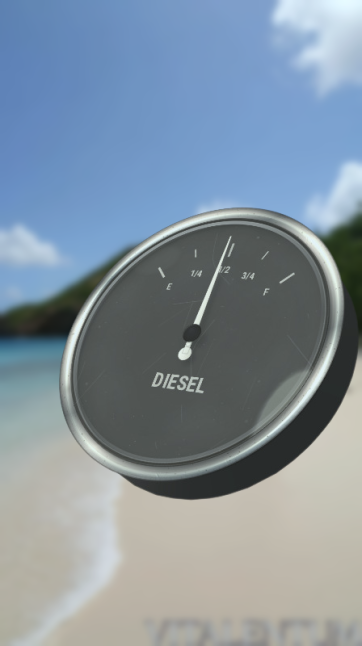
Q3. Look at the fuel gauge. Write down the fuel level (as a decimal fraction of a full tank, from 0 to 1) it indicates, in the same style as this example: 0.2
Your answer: 0.5
